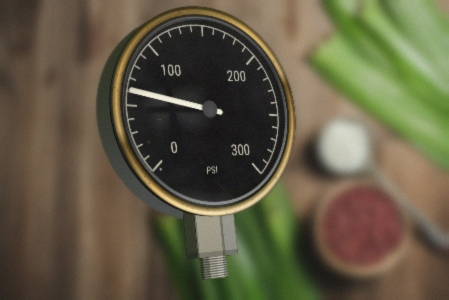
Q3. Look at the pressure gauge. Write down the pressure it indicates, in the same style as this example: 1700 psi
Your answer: 60 psi
